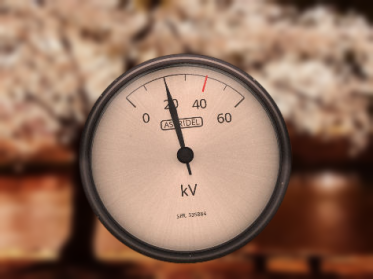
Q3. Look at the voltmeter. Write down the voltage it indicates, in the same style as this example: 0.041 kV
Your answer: 20 kV
